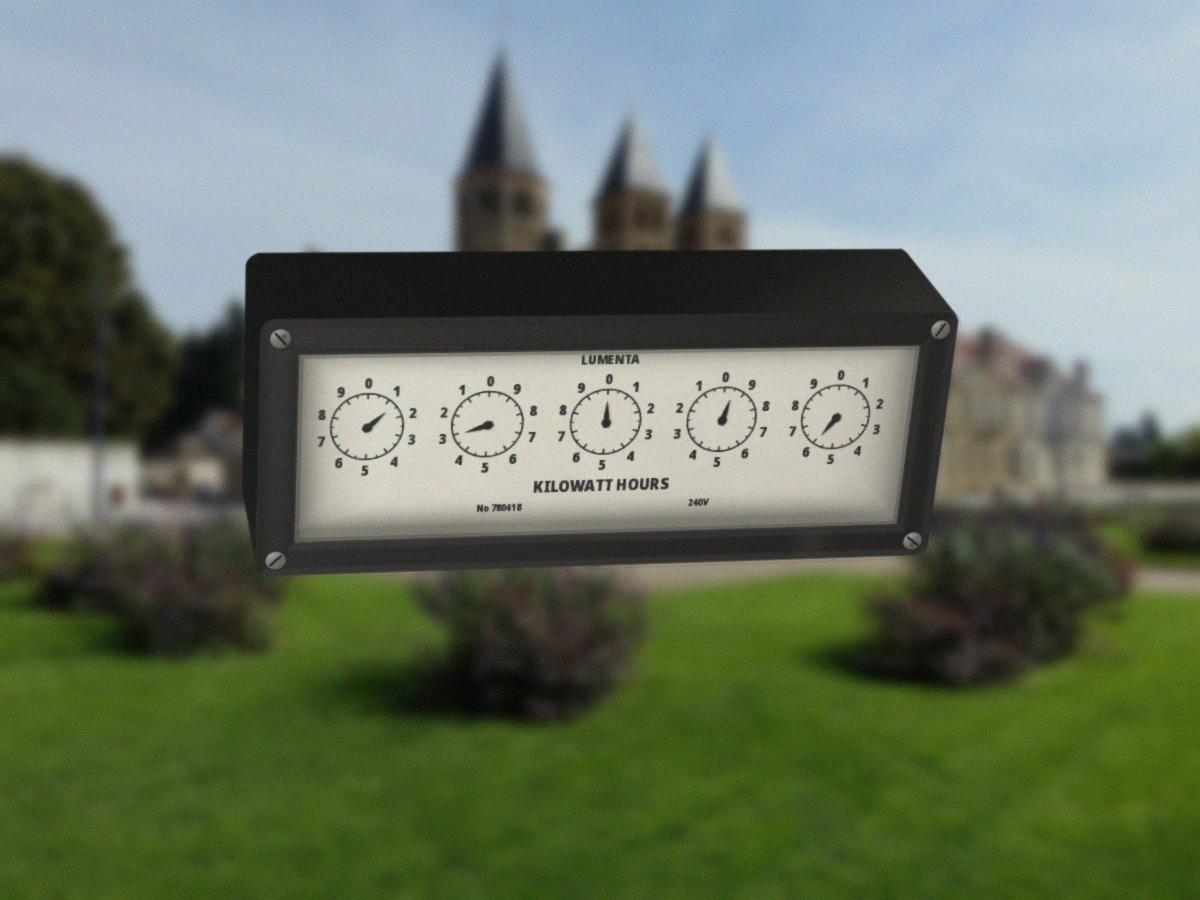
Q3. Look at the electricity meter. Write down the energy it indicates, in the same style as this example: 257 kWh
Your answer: 12996 kWh
